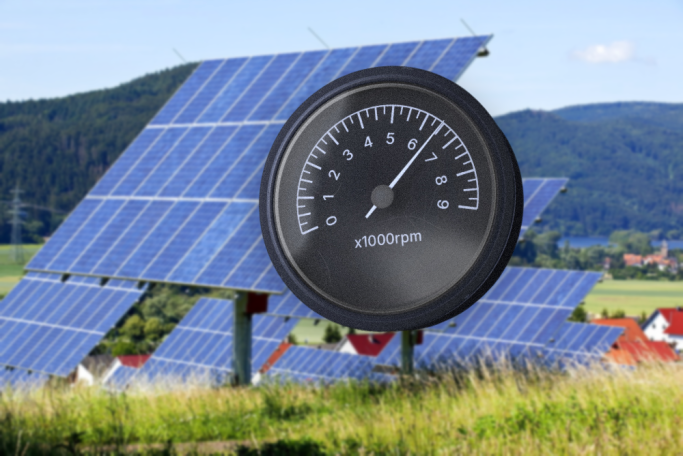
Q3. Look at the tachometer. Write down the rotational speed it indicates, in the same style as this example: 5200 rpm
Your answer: 6500 rpm
